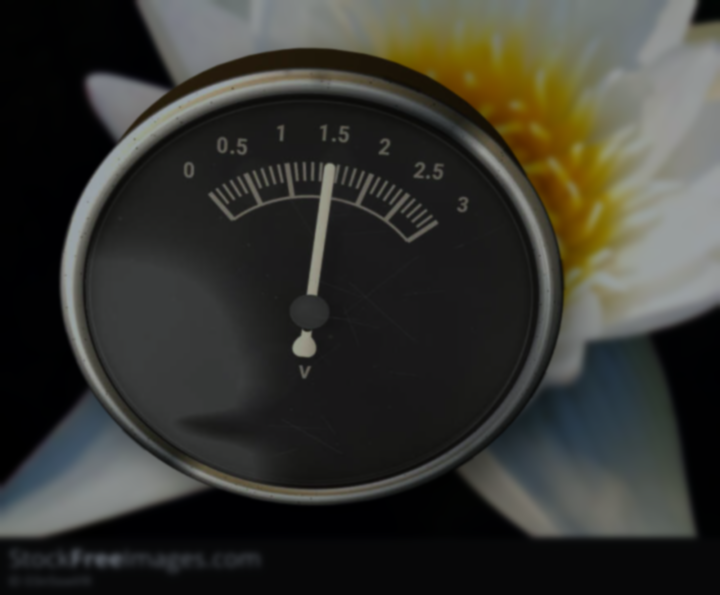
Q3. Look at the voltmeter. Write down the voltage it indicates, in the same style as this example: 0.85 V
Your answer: 1.5 V
